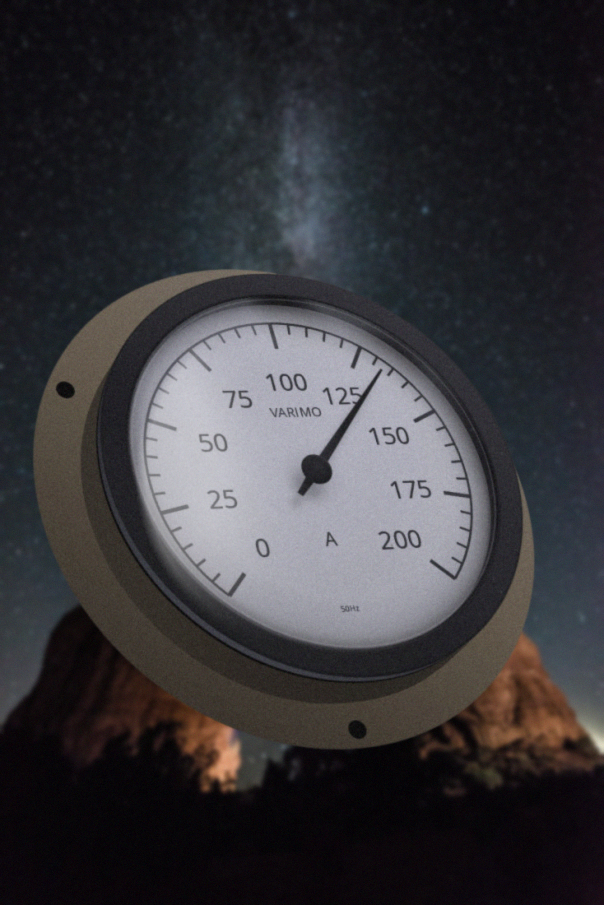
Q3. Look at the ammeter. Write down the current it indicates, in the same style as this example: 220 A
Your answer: 132.5 A
